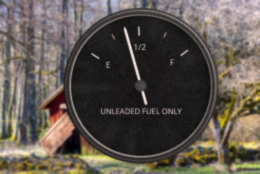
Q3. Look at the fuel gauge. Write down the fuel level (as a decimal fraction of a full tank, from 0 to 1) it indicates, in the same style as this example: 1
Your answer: 0.375
